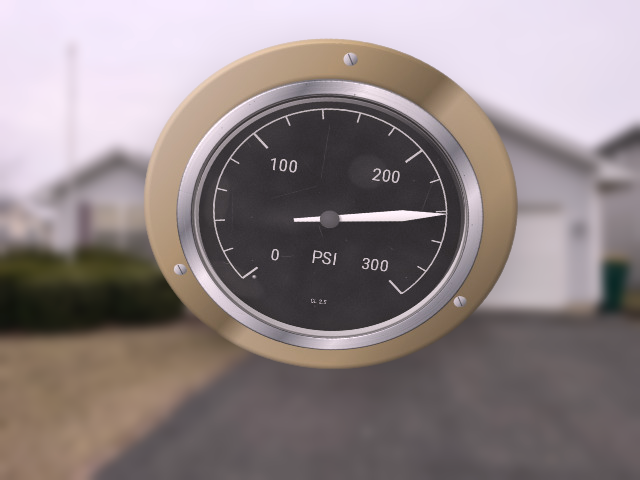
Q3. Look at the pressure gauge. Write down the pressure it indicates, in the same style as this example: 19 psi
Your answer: 240 psi
